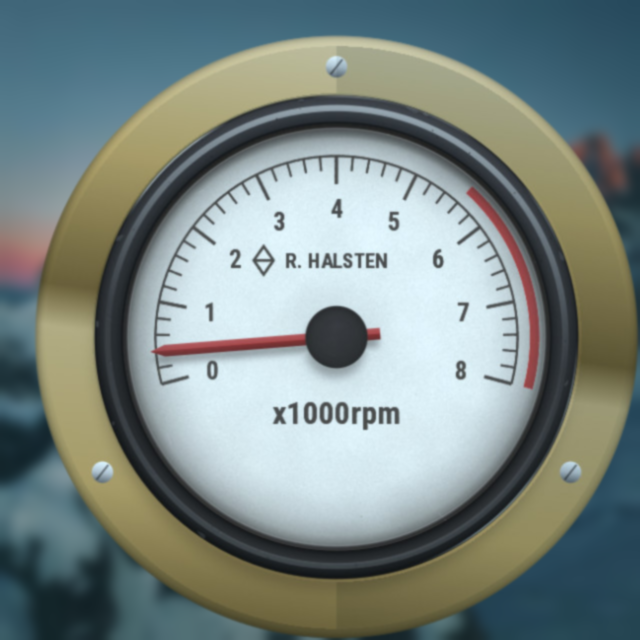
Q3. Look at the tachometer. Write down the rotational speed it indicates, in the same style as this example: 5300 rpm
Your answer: 400 rpm
